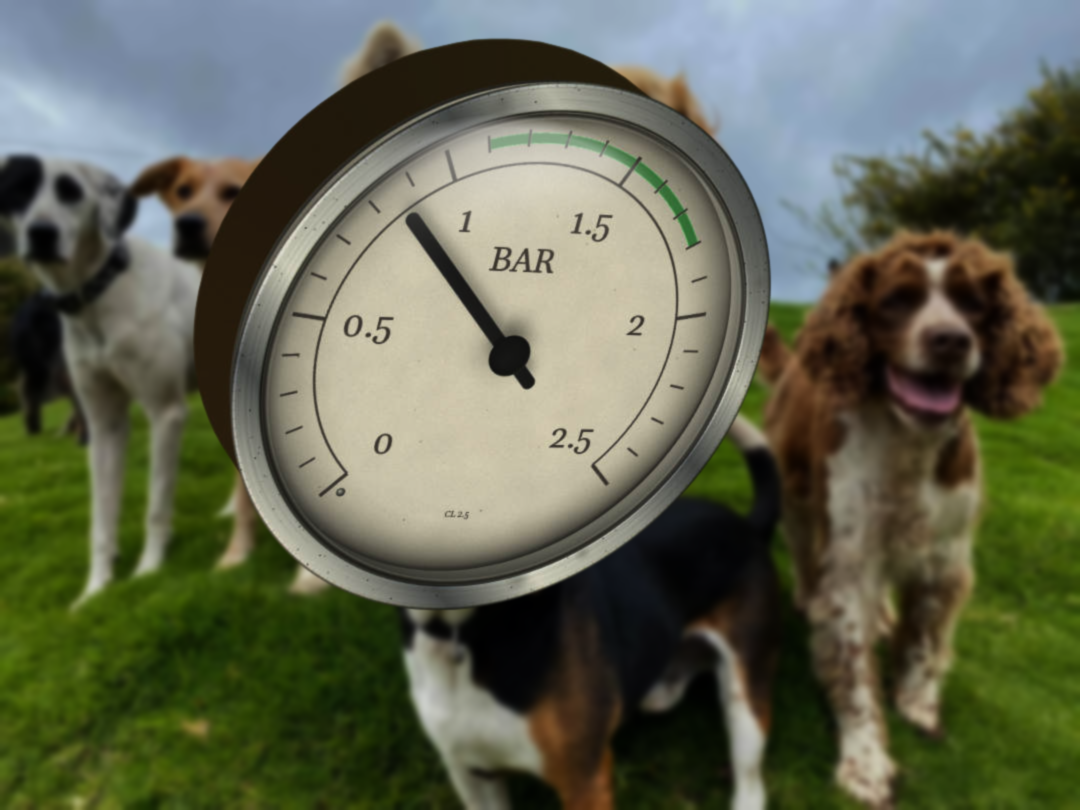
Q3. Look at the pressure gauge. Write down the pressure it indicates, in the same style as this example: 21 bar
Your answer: 0.85 bar
